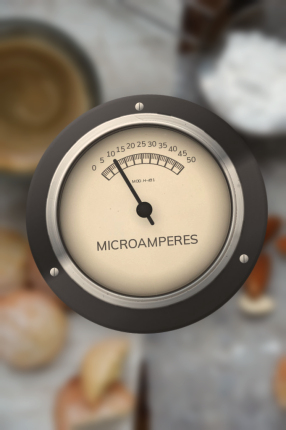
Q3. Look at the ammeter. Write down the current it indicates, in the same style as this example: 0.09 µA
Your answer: 10 µA
